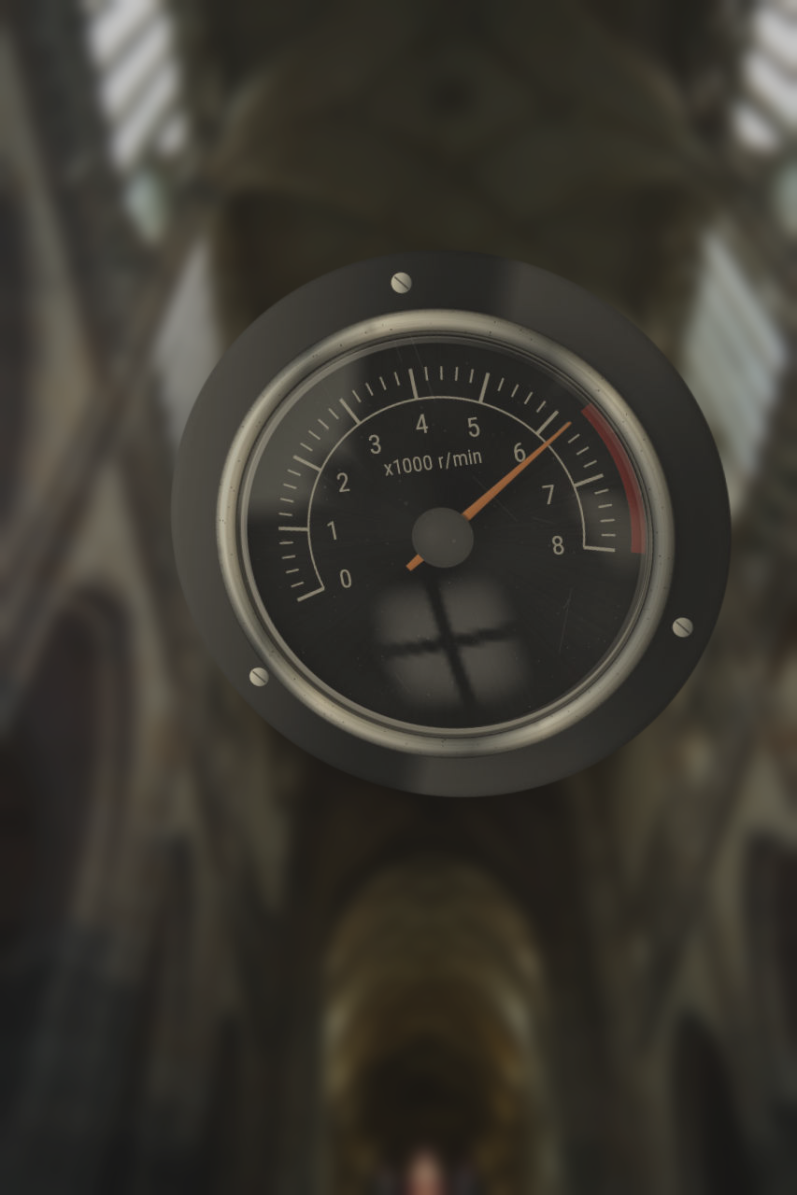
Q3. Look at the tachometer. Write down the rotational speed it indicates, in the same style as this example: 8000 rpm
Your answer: 6200 rpm
